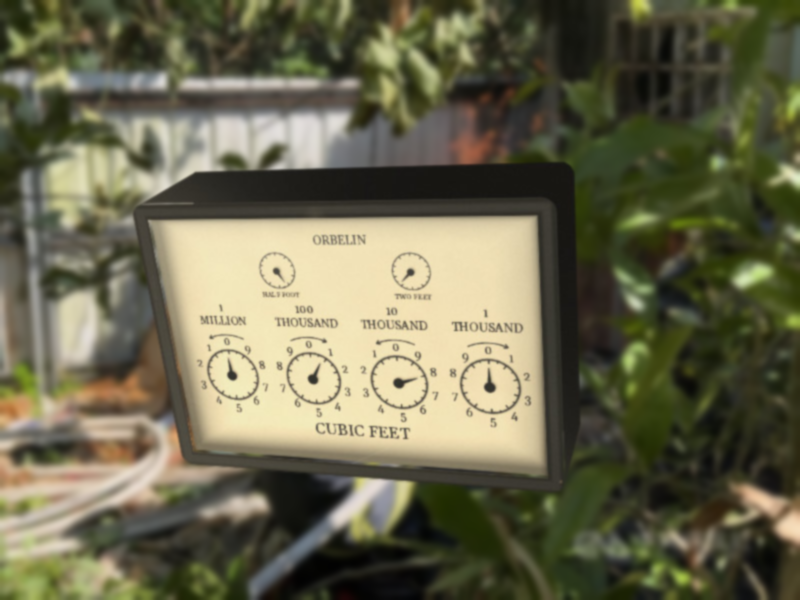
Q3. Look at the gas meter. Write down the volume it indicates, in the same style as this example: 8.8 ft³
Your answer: 8000 ft³
